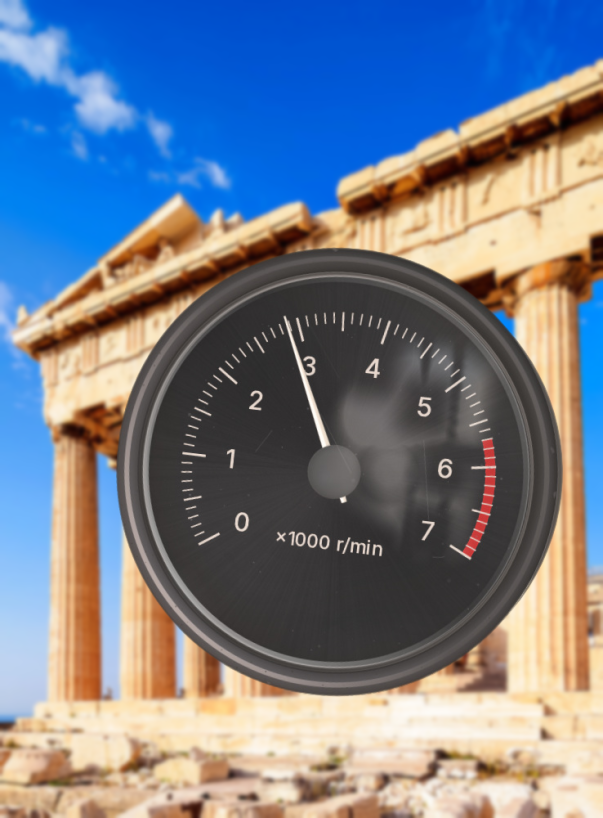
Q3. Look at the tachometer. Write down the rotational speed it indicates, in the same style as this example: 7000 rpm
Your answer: 2900 rpm
